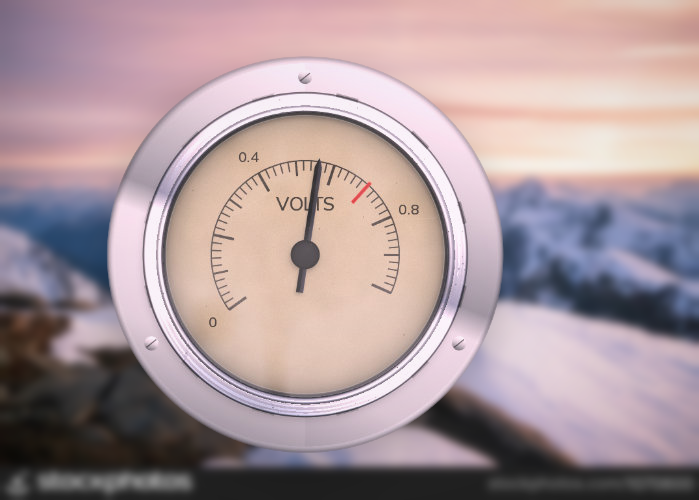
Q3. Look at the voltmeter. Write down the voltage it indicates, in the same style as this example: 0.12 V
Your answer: 0.56 V
